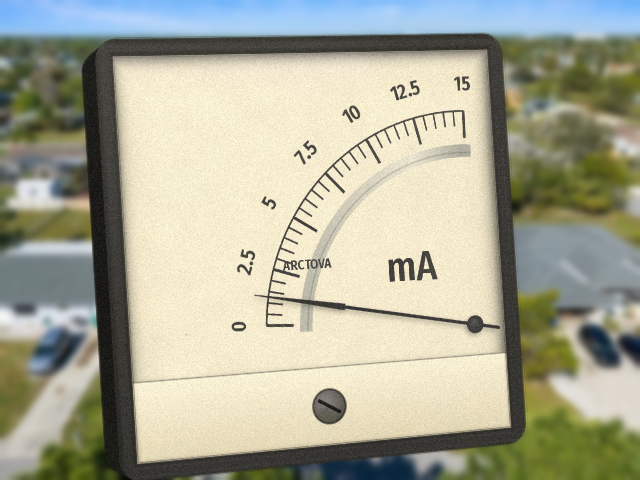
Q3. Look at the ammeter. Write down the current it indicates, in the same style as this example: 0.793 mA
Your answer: 1.25 mA
